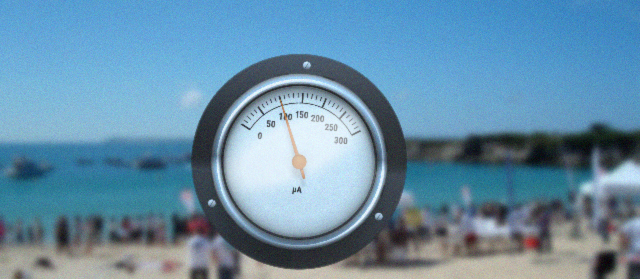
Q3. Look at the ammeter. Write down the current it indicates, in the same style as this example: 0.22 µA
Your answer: 100 µA
